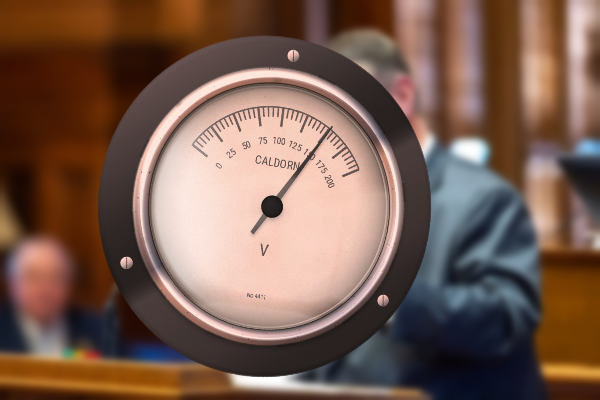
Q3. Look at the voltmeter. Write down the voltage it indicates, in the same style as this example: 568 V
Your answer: 150 V
